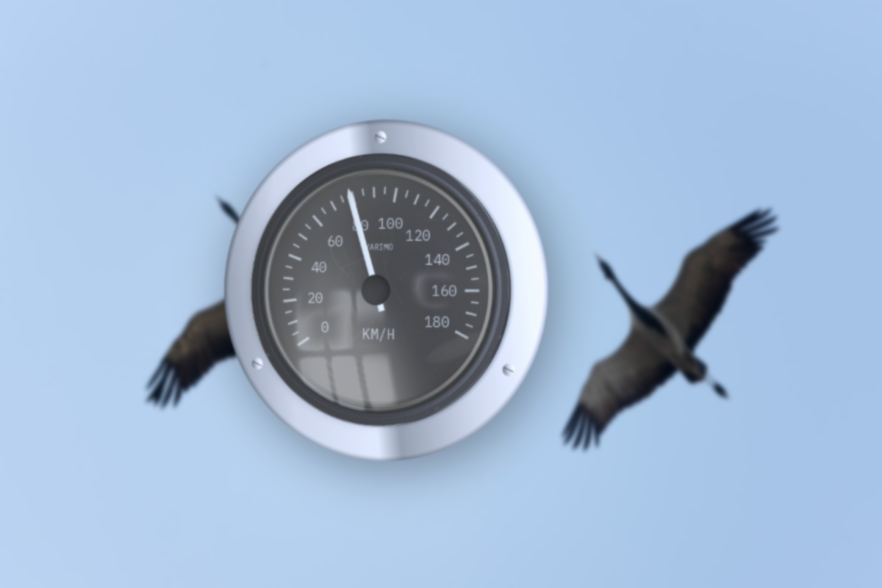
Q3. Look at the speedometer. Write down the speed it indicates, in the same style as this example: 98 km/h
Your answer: 80 km/h
